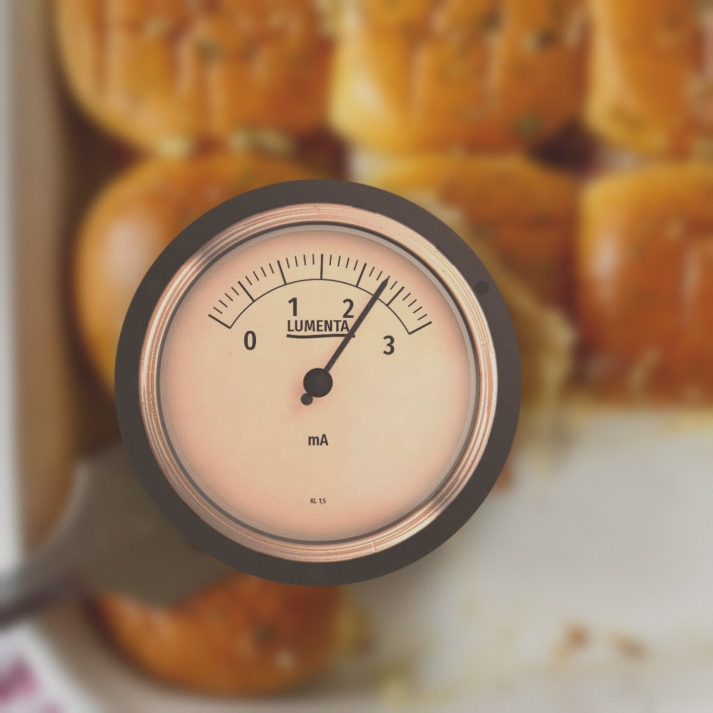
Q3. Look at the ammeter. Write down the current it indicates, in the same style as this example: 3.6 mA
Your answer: 2.3 mA
